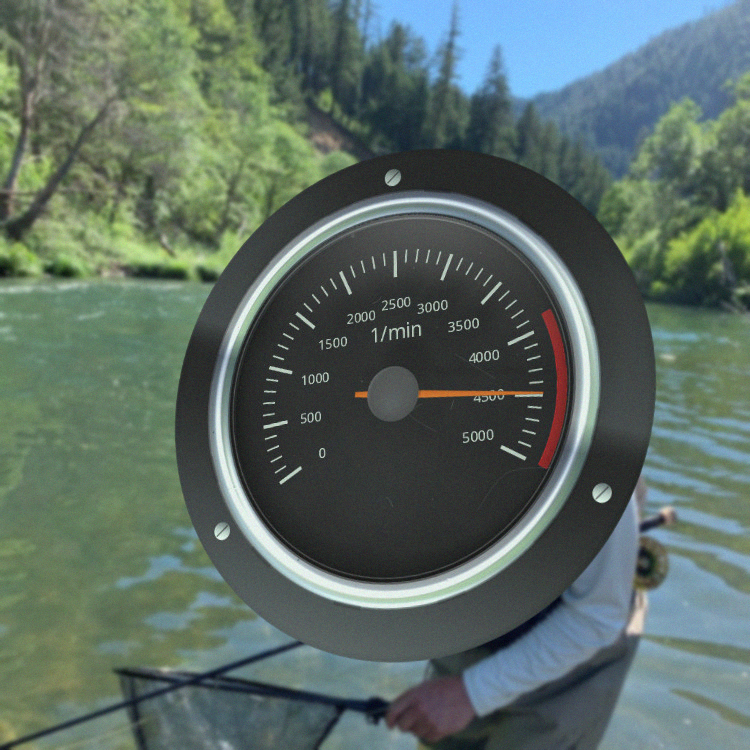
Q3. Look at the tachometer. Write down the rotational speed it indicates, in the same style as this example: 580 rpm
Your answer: 4500 rpm
